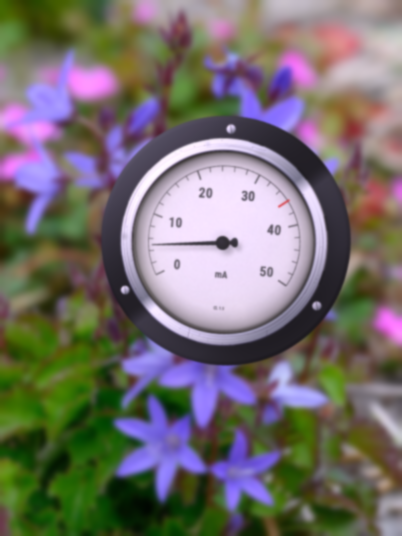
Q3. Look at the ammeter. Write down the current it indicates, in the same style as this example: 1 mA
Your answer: 5 mA
